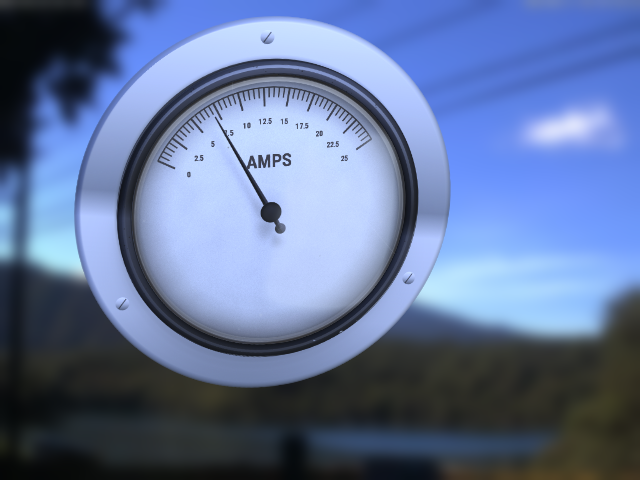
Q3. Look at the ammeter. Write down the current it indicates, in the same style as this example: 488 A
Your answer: 7 A
